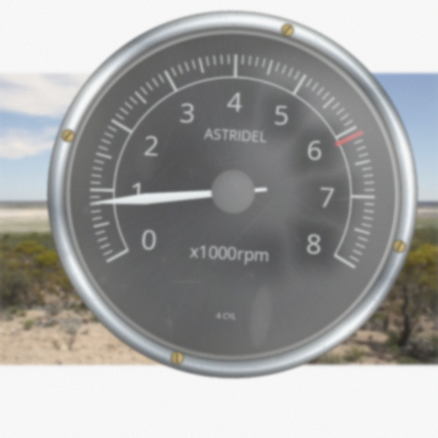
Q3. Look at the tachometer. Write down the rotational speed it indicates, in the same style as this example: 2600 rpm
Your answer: 800 rpm
